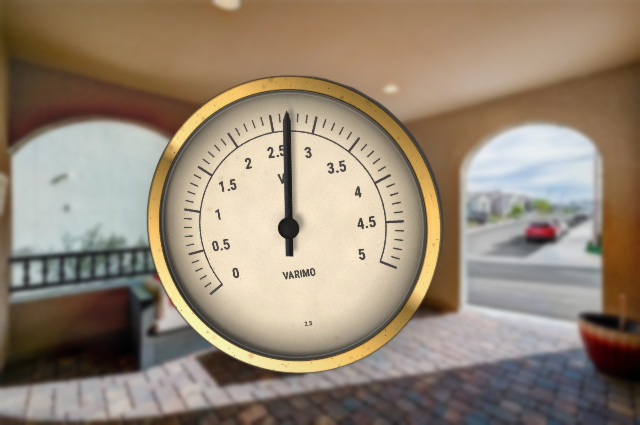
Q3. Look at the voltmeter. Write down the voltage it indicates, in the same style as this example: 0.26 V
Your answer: 2.7 V
